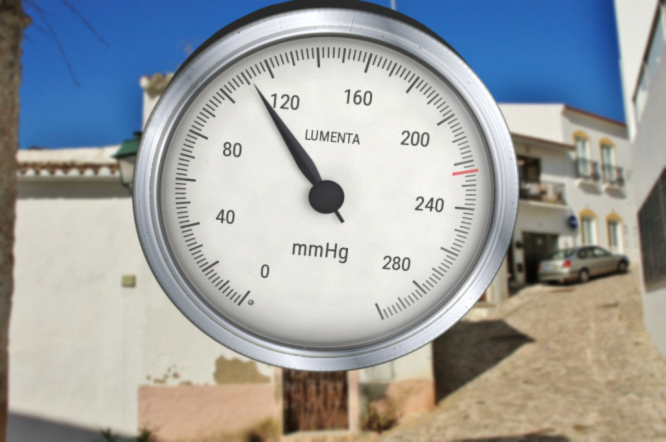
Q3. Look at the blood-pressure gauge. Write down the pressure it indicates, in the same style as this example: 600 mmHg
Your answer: 112 mmHg
